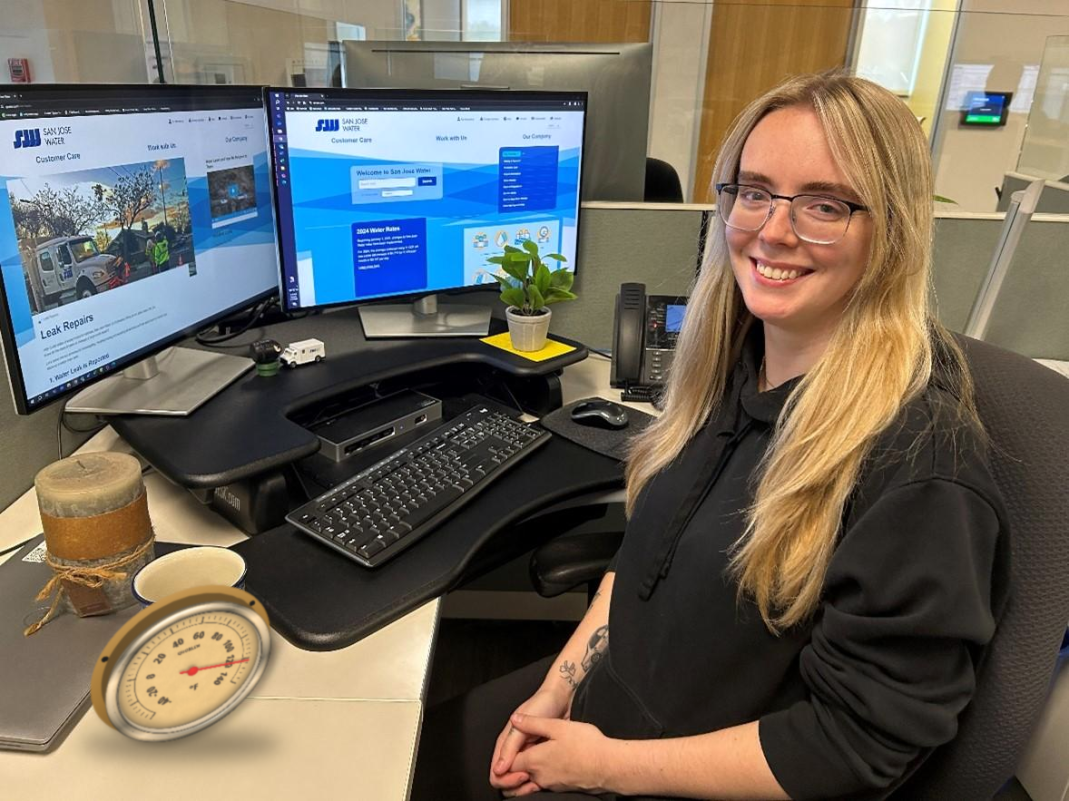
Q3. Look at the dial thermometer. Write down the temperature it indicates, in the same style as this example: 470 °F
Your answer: 120 °F
